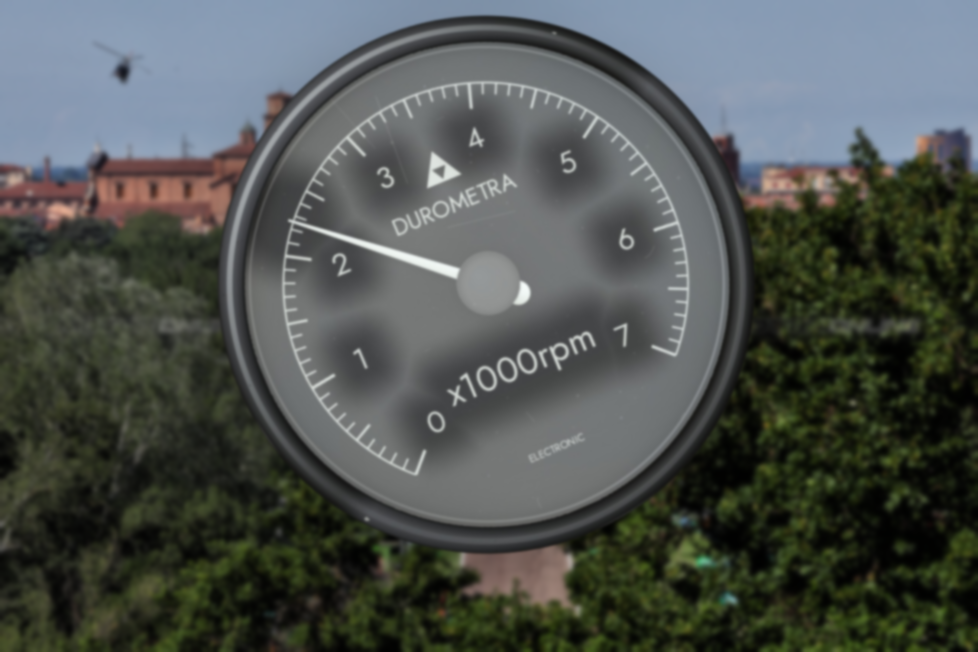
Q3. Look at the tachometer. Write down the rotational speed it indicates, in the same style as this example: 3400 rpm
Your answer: 2250 rpm
